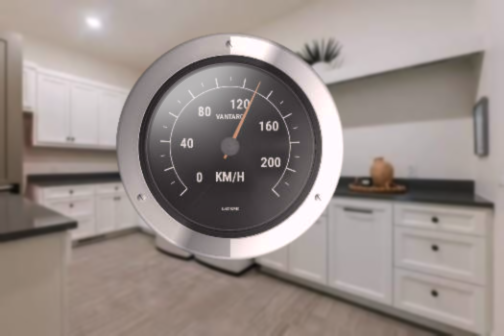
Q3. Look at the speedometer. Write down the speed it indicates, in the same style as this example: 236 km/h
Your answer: 130 km/h
